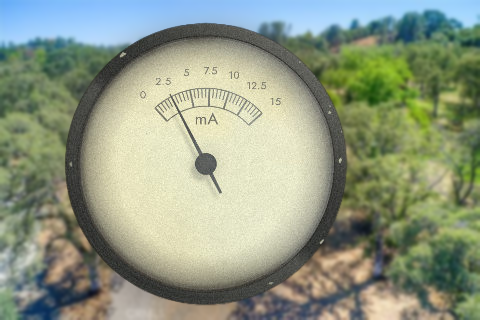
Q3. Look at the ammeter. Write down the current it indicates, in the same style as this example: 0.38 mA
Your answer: 2.5 mA
